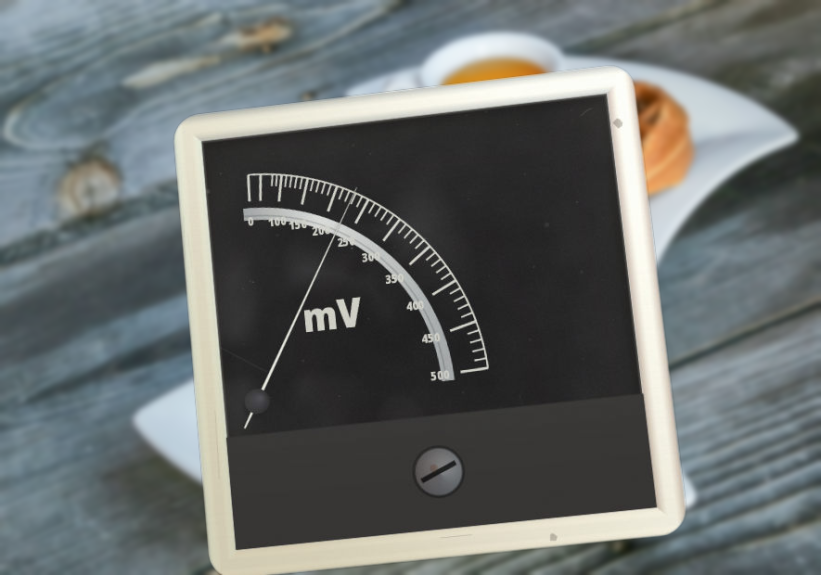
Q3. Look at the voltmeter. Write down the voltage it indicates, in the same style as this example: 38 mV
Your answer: 230 mV
